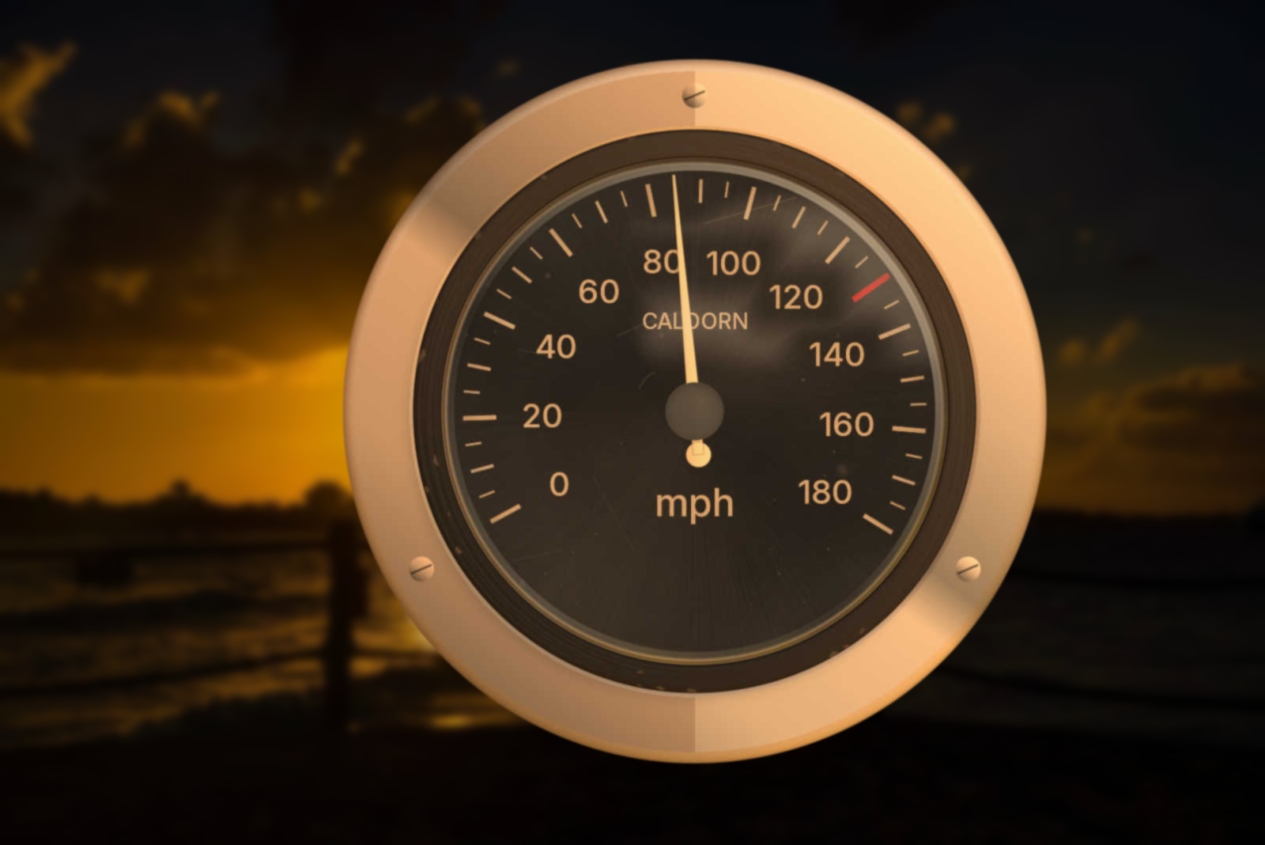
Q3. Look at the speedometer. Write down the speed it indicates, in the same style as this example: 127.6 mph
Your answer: 85 mph
